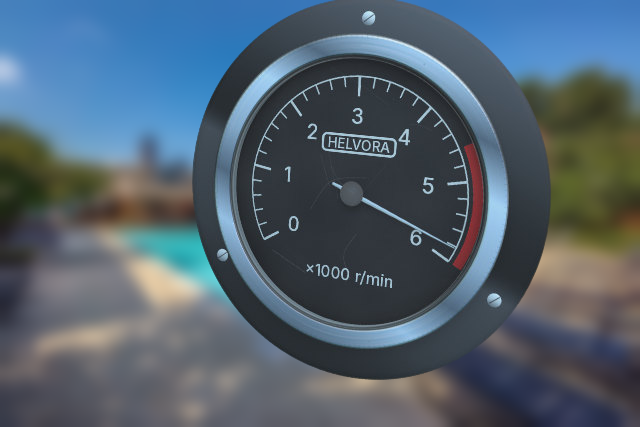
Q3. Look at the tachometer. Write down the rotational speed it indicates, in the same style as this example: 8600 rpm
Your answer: 5800 rpm
